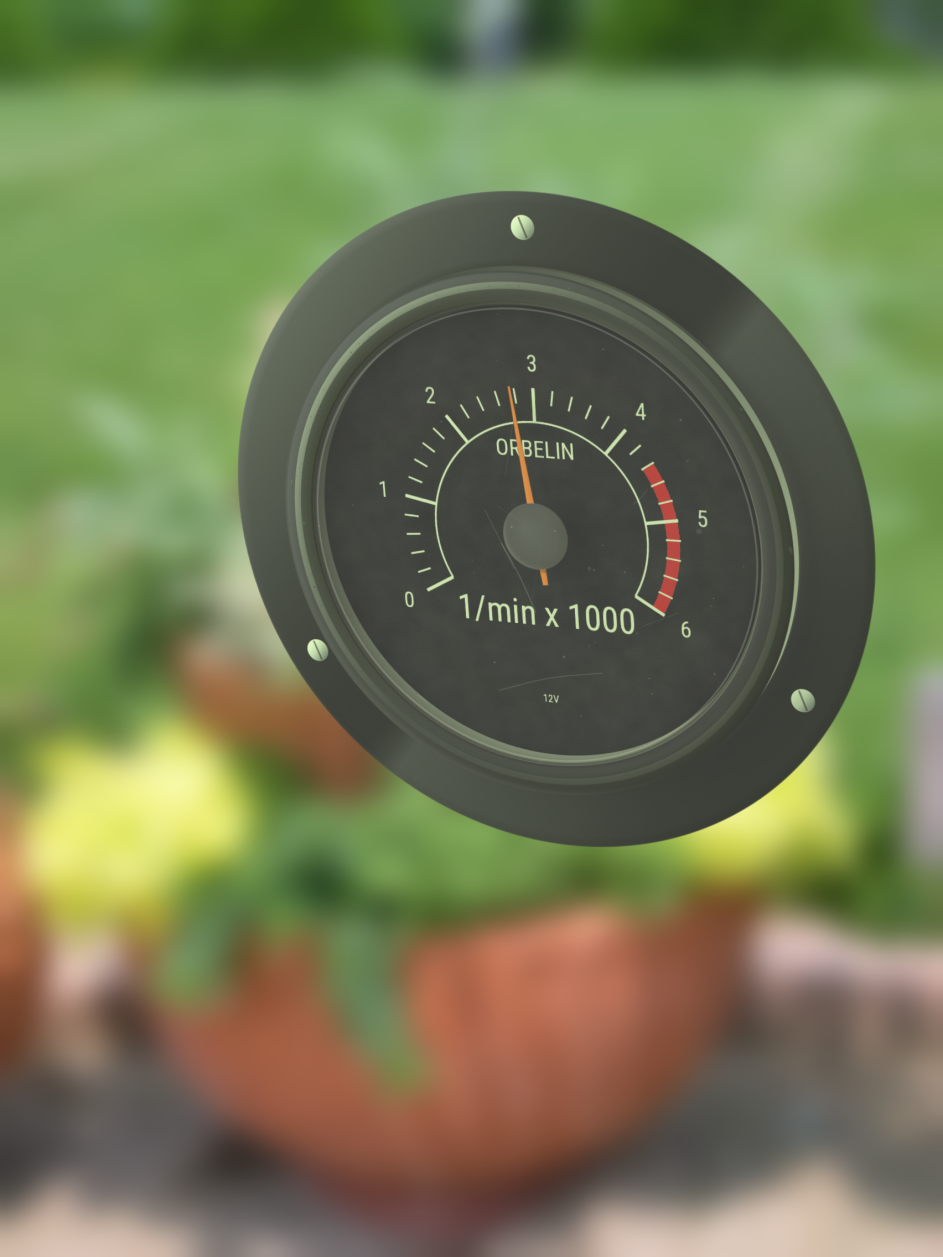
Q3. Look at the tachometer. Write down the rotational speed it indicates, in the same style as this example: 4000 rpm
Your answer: 2800 rpm
